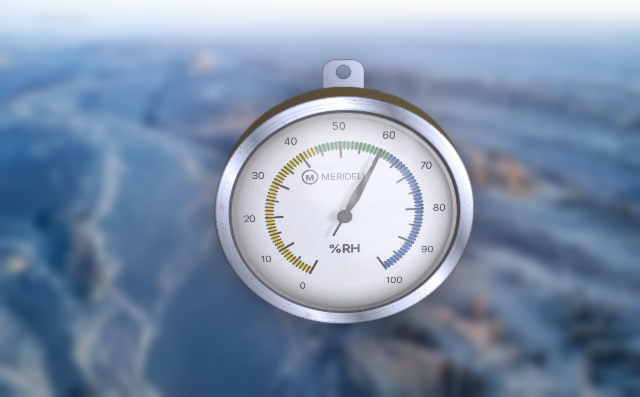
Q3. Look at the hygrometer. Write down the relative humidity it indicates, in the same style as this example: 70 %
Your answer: 60 %
